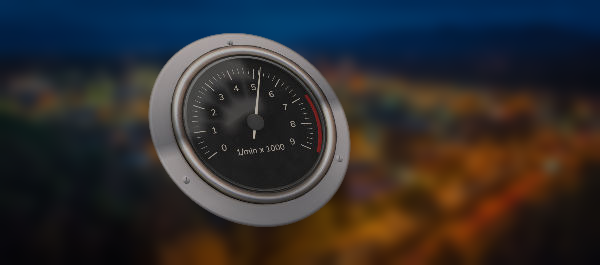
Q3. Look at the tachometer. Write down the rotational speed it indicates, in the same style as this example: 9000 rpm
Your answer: 5200 rpm
